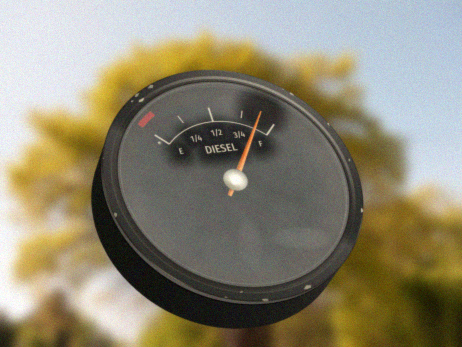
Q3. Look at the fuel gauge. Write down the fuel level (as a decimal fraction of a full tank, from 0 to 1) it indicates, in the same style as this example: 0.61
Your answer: 0.875
